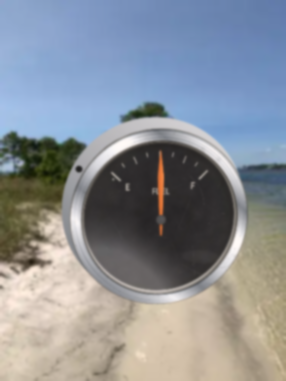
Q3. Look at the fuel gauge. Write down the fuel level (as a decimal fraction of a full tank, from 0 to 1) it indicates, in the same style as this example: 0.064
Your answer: 0.5
